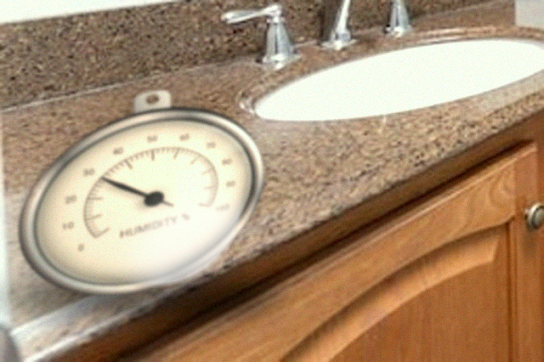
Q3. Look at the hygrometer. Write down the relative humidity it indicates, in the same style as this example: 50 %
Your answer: 30 %
